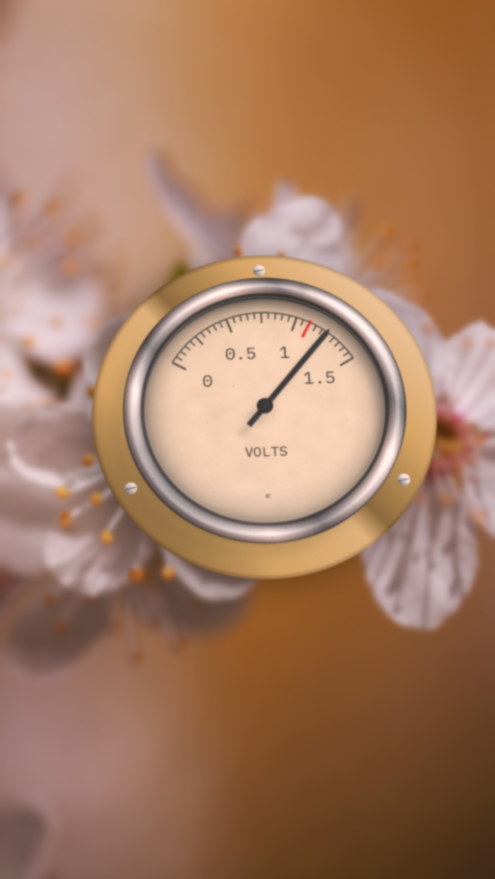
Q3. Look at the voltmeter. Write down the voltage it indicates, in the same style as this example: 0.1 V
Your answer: 1.25 V
